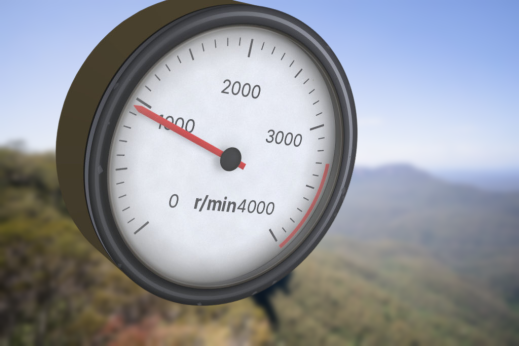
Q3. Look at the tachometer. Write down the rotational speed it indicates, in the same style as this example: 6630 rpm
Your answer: 950 rpm
